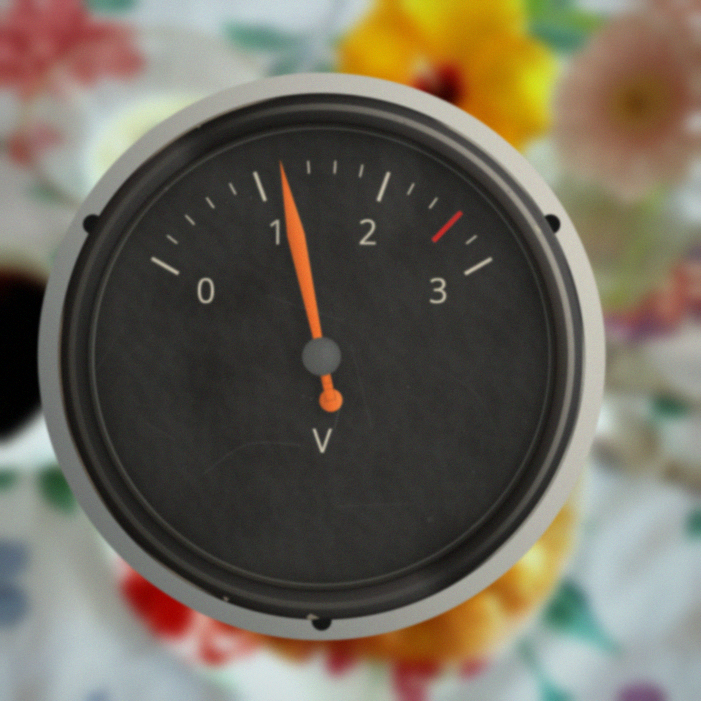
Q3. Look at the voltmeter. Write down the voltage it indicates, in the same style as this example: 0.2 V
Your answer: 1.2 V
